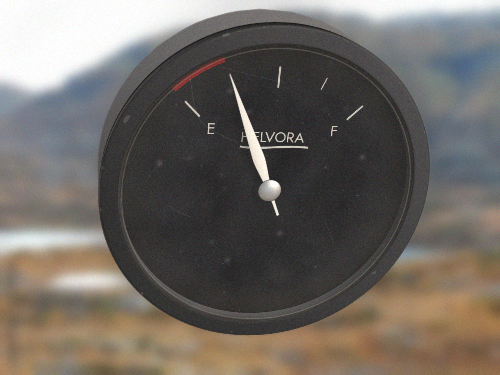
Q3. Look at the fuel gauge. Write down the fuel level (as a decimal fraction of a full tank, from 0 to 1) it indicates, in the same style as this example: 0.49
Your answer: 0.25
